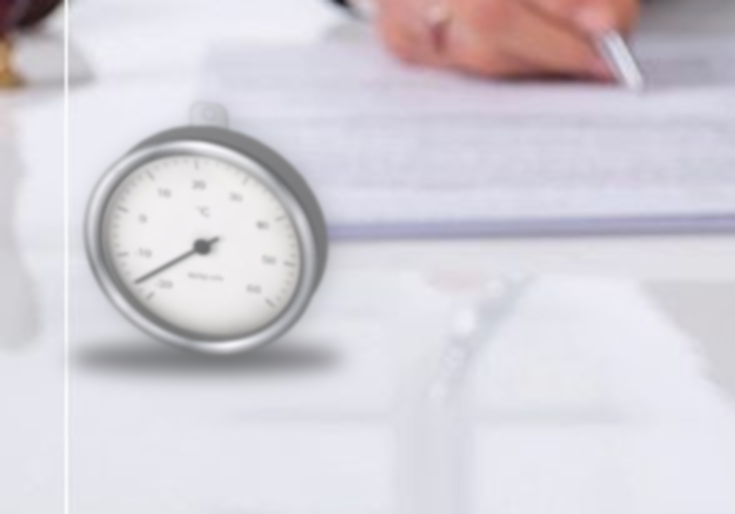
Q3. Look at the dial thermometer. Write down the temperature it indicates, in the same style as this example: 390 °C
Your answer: -16 °C
